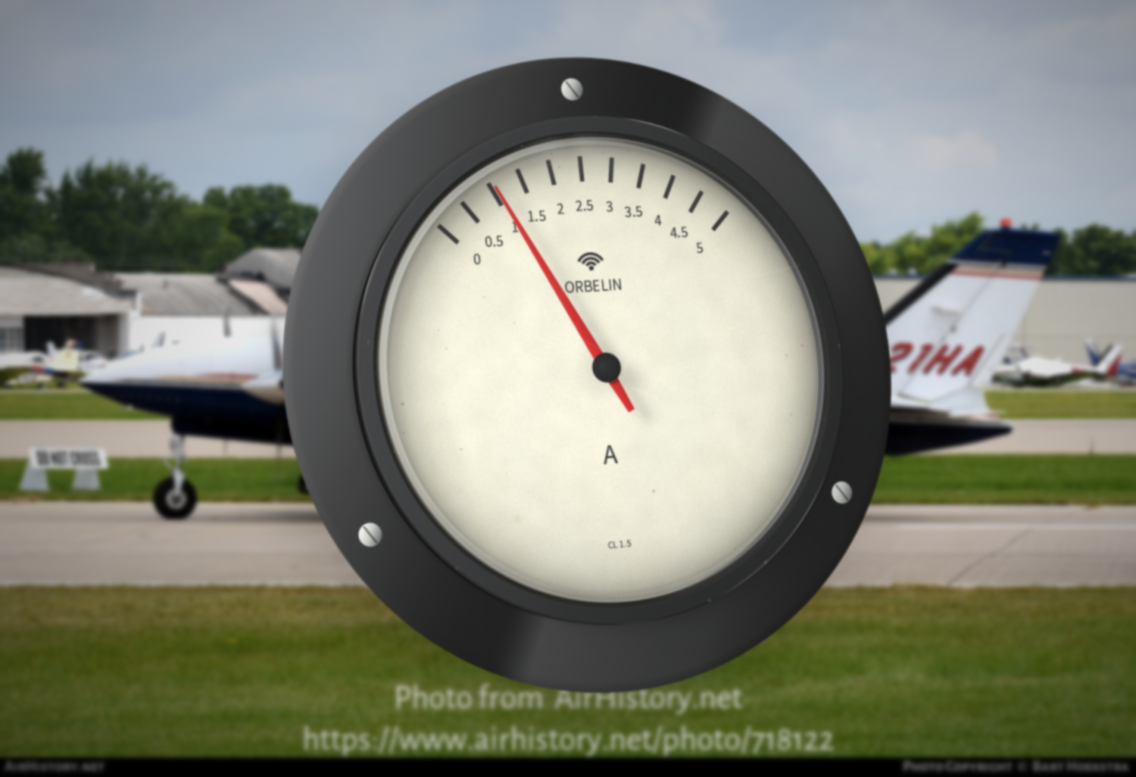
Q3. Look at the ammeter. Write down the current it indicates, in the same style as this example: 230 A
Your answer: 1 A
